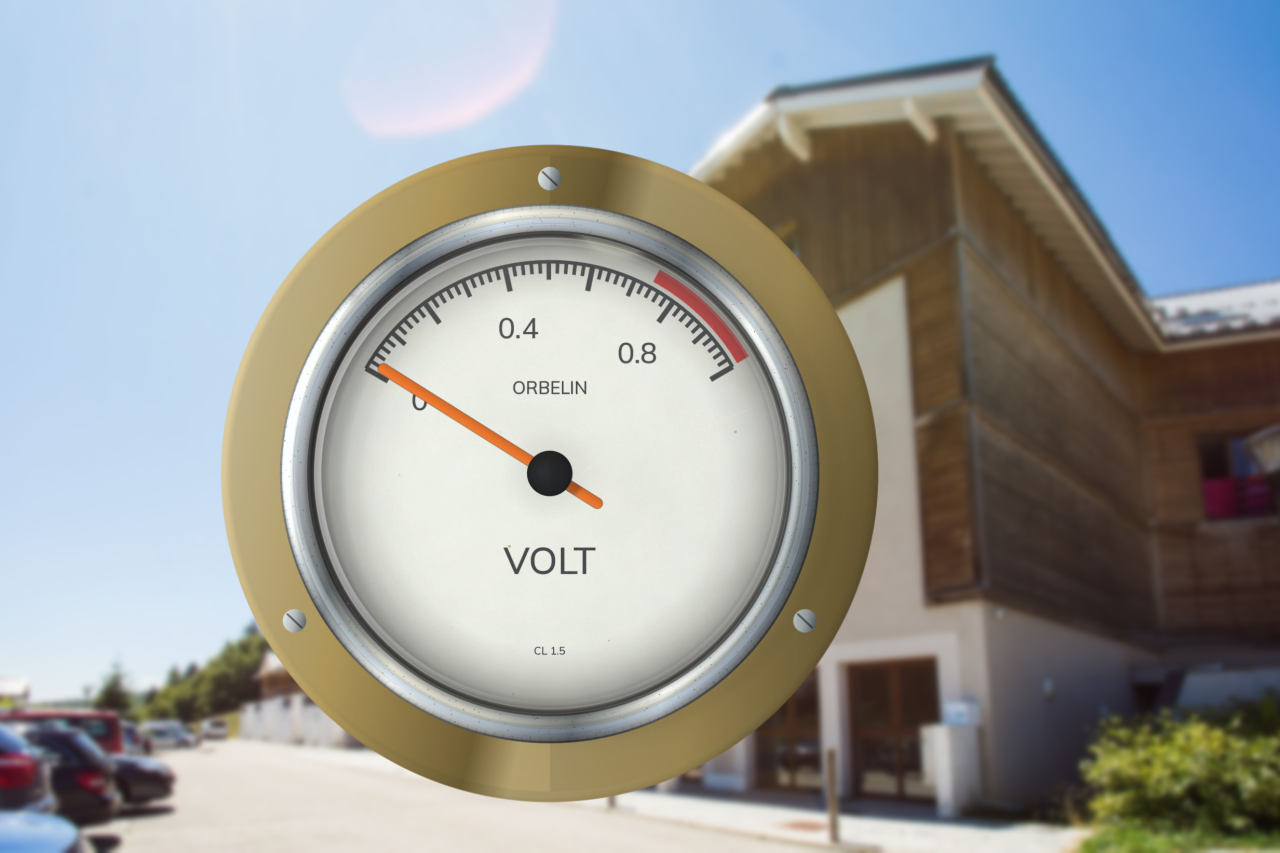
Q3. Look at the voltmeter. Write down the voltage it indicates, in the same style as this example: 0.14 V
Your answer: 0.02 V
